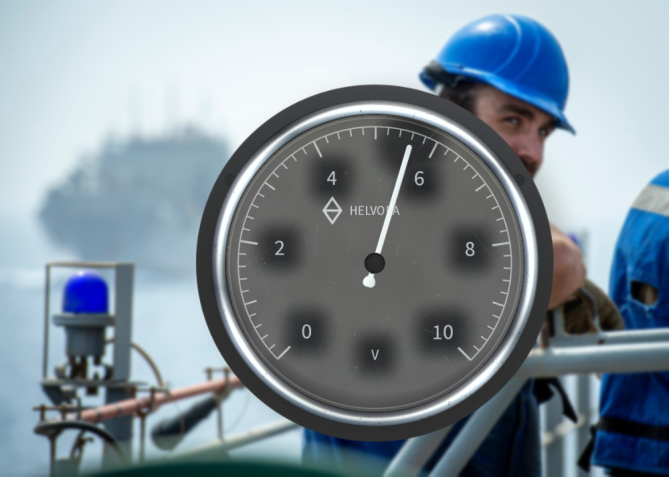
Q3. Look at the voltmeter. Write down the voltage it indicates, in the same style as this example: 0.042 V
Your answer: 5.6 V
